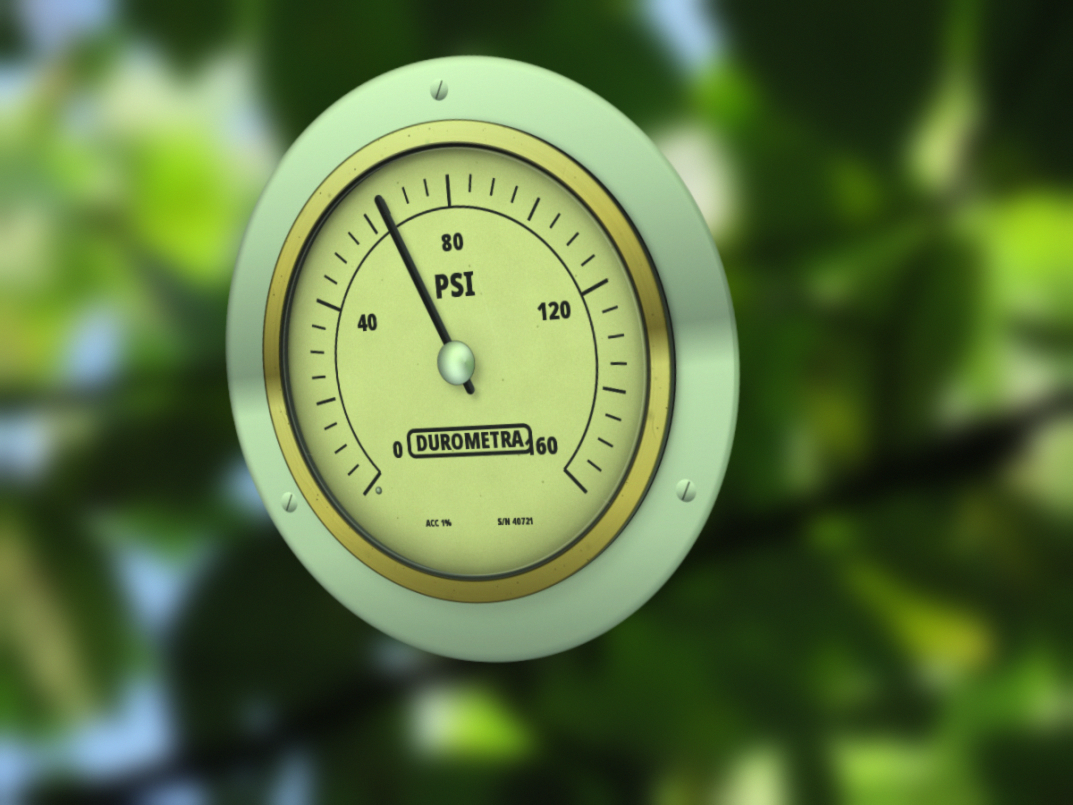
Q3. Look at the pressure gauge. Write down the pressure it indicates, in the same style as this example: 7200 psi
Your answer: 65 psi
